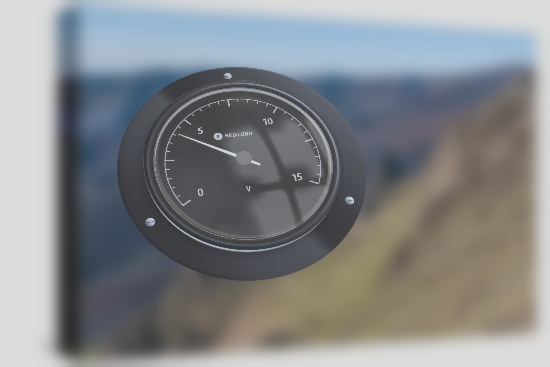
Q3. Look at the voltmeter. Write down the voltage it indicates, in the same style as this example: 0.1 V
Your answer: 4 V
